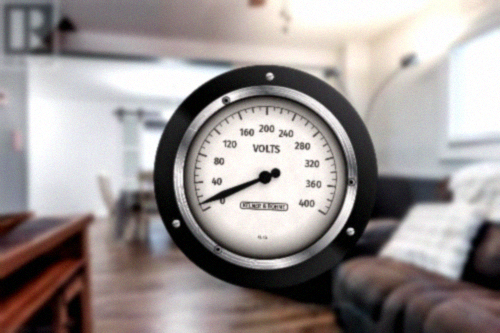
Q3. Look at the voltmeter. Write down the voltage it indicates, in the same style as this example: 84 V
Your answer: 10 V
